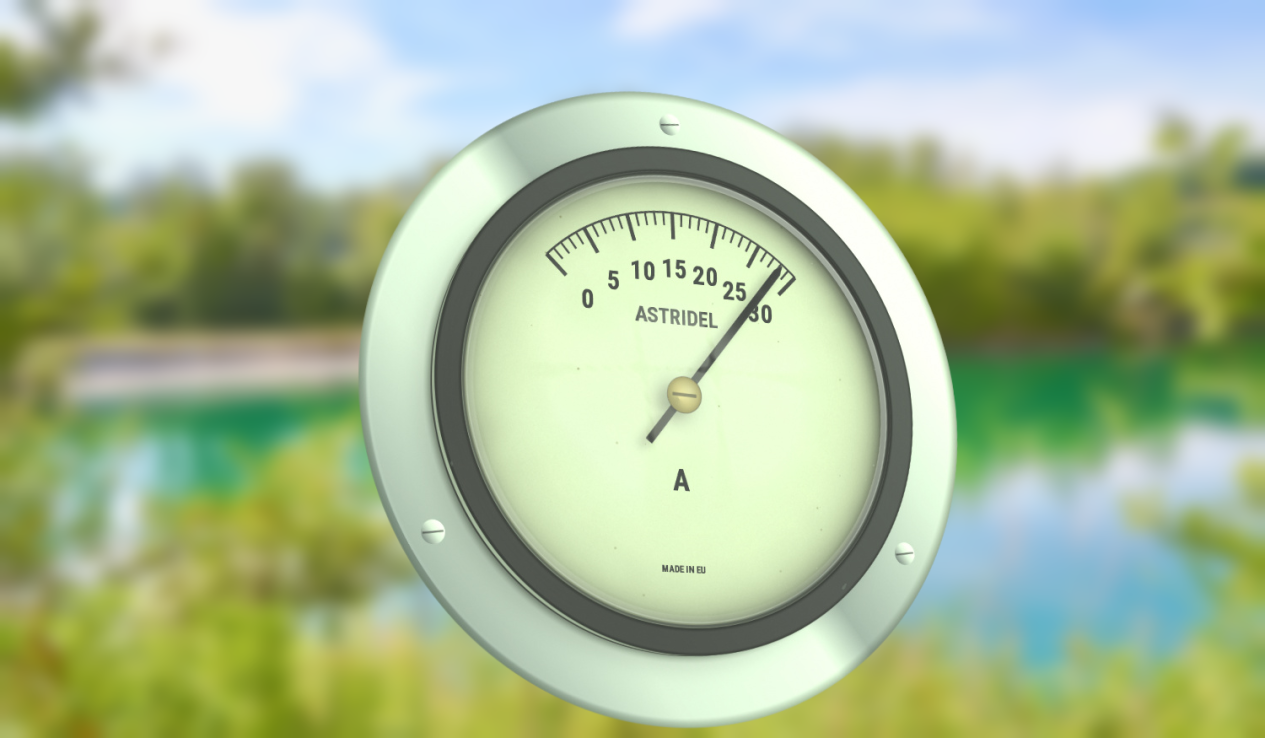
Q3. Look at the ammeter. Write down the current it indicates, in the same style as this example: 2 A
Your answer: 28 A
